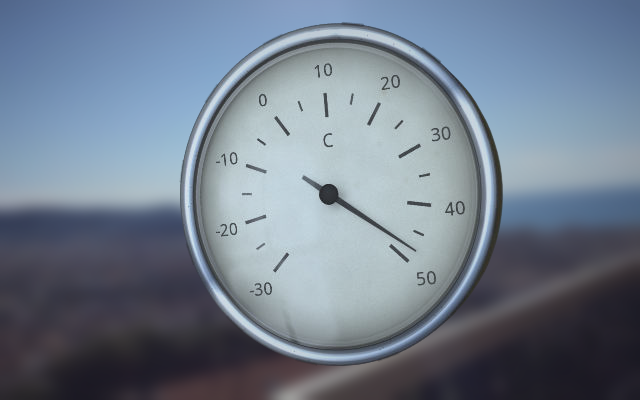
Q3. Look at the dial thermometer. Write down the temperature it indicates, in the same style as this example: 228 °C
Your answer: 47.5 °C
